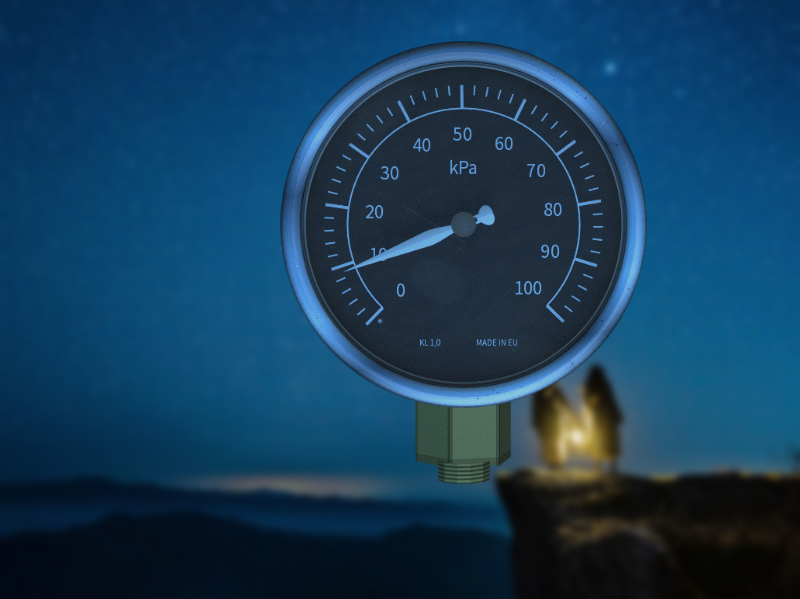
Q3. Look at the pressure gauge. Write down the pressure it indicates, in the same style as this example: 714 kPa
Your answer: 9 kPa
